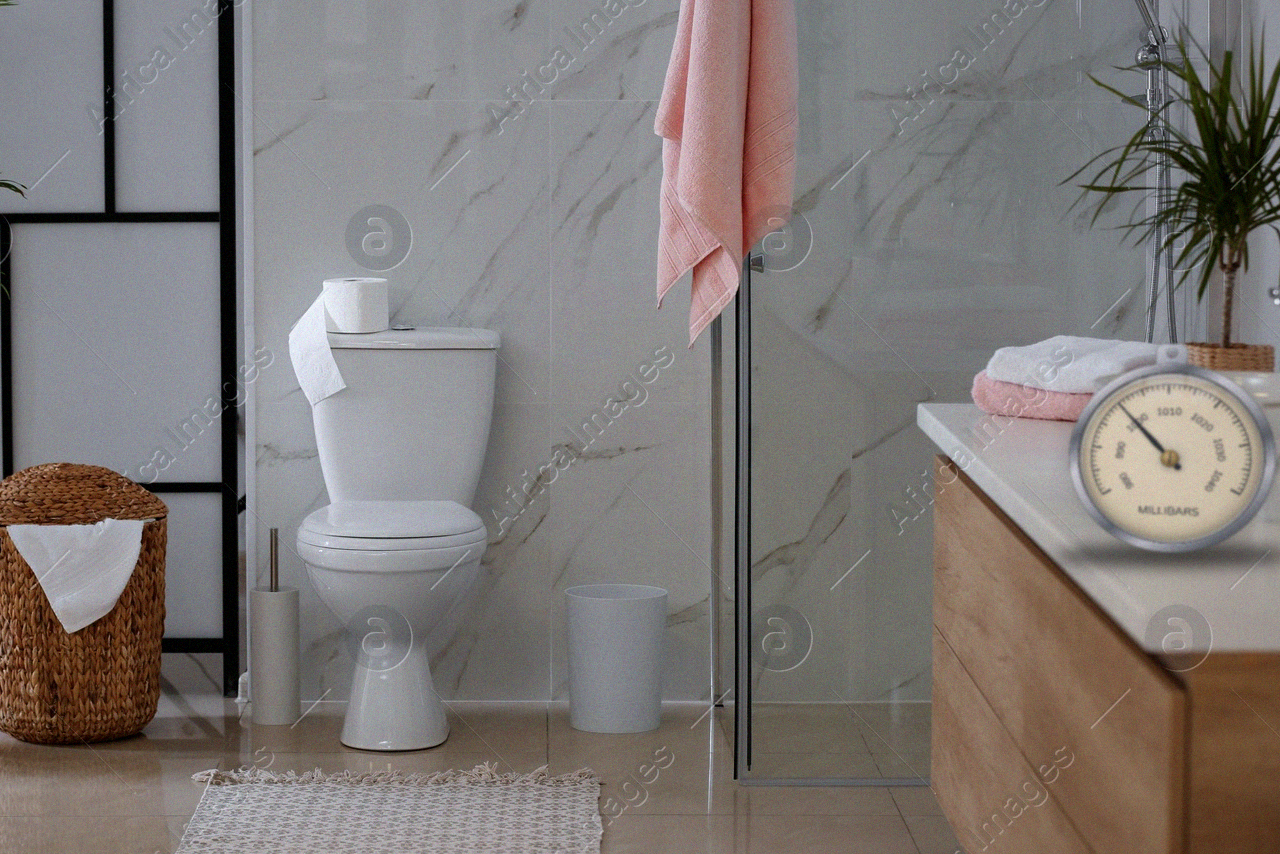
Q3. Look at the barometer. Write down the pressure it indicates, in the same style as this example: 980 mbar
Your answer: 1000 mbar
